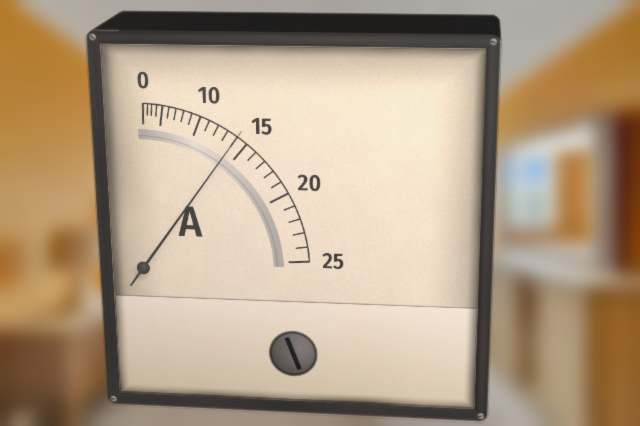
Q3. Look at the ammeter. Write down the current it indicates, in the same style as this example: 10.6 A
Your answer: 14 A
